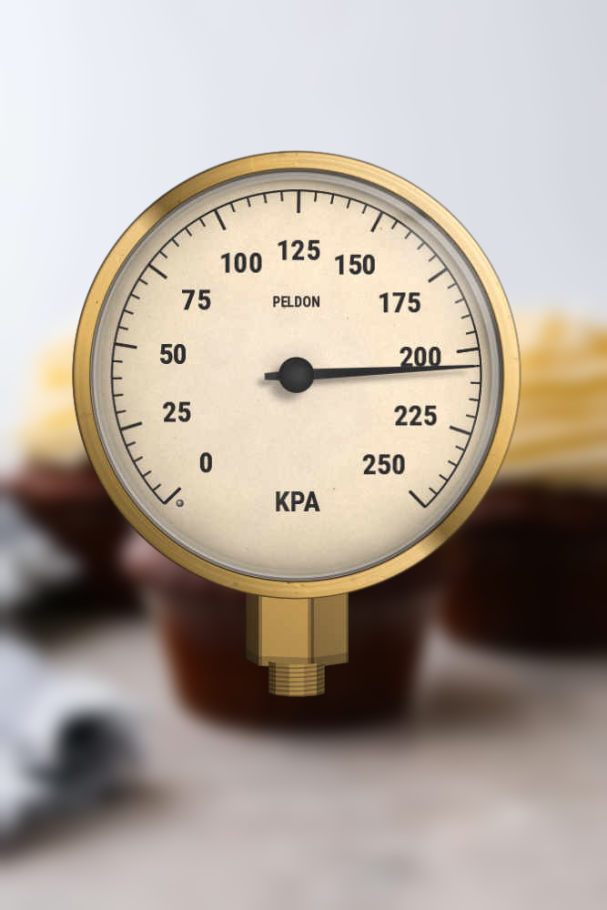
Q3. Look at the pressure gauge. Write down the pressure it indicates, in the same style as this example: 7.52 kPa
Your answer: 205 kPa
